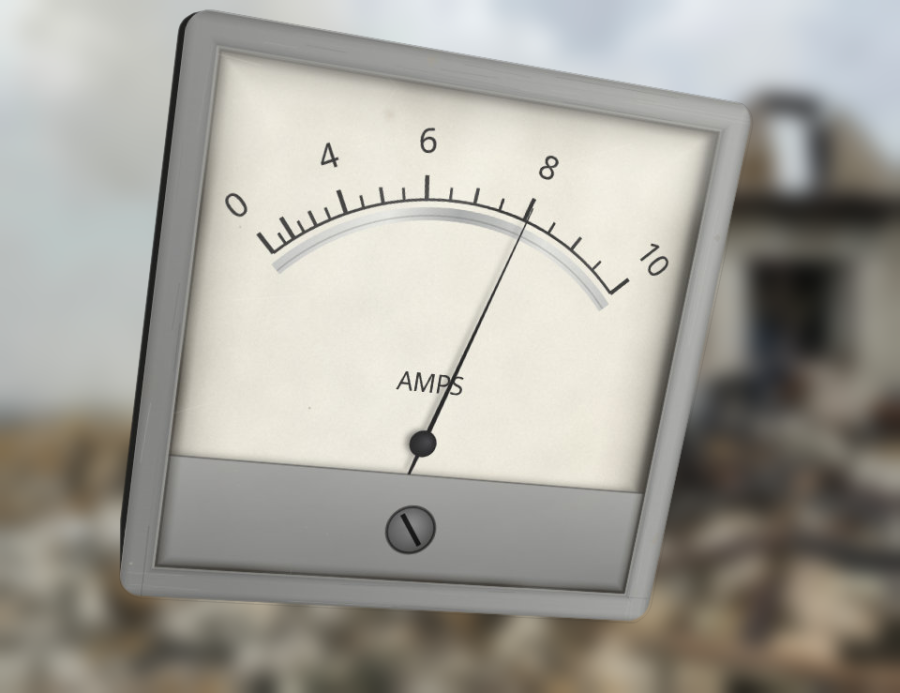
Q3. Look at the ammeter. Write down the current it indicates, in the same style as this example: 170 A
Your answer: 8 A
